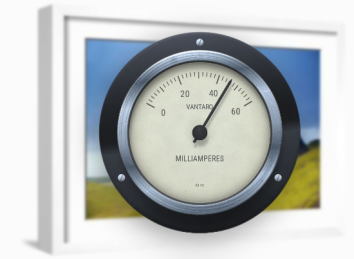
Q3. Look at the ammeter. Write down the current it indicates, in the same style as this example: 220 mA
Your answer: 46 mA
